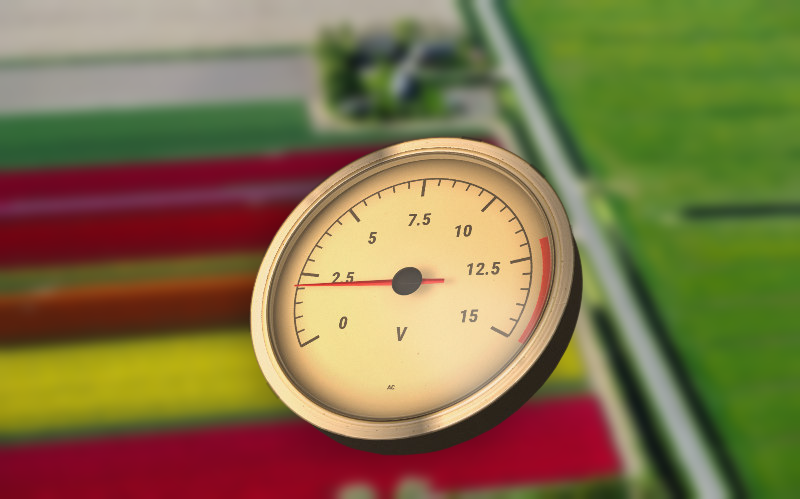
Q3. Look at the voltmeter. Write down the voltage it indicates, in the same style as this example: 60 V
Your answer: 2 V
